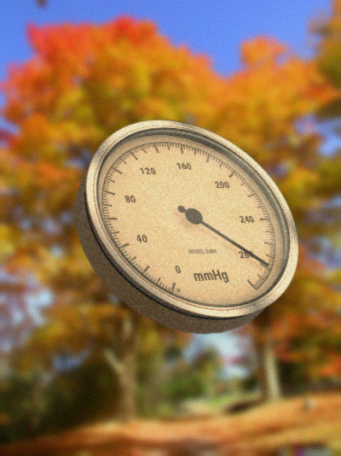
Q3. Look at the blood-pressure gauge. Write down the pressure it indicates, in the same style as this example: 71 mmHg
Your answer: 280 mmHg
